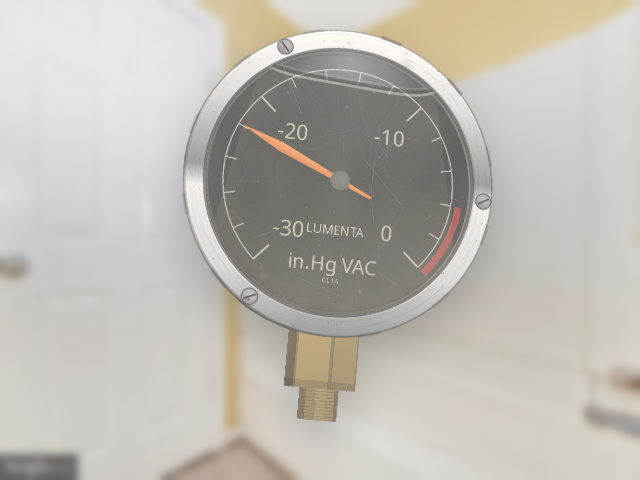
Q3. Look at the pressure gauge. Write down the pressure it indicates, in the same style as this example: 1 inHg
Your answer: -22 inHg
